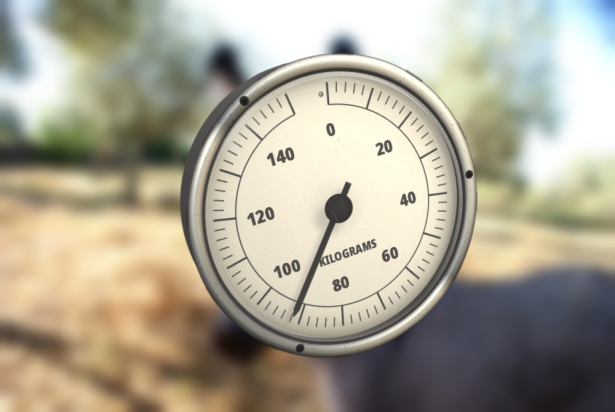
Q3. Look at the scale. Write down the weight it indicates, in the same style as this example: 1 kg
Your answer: 92 kg
